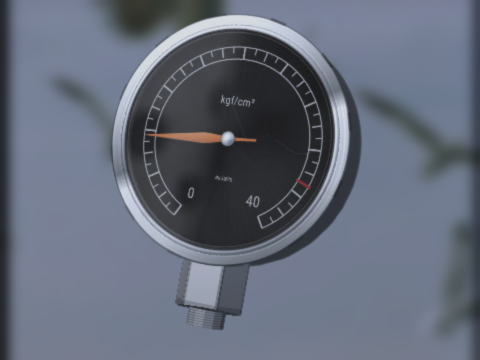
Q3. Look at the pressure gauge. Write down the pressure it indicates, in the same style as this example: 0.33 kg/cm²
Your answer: 7.5 kg/cm²
